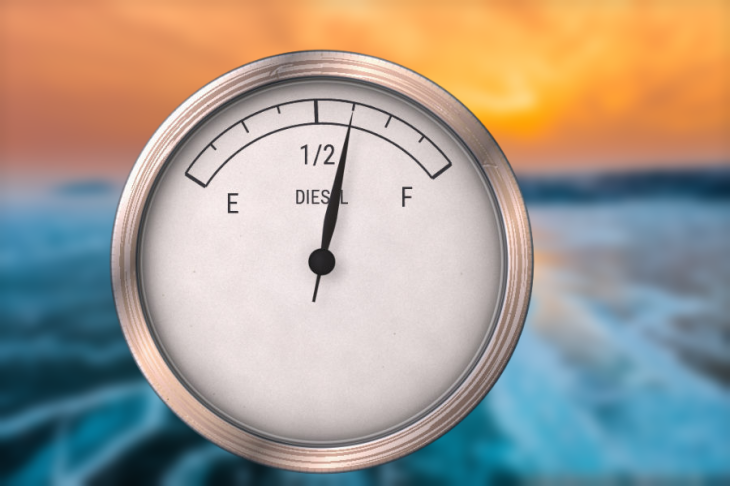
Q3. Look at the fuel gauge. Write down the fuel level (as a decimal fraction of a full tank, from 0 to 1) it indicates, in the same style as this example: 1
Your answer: 0.625
